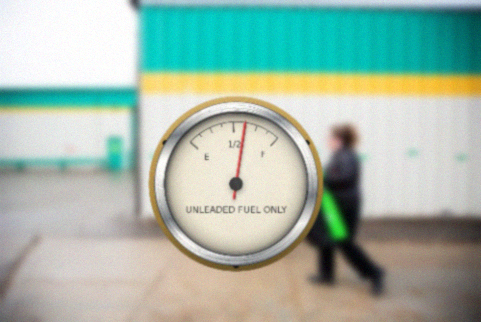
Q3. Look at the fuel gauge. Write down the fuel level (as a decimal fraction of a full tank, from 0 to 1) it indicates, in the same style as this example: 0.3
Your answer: 0.625
